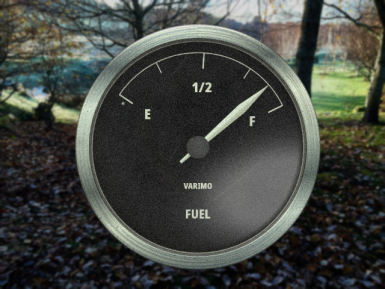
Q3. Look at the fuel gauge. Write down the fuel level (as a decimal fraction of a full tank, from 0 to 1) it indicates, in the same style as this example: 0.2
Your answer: 0.875
